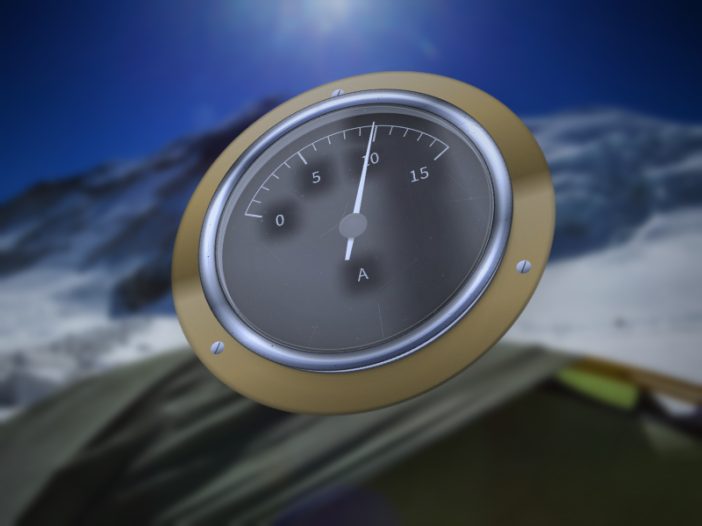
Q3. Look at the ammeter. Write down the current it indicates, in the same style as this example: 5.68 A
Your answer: 10 A
